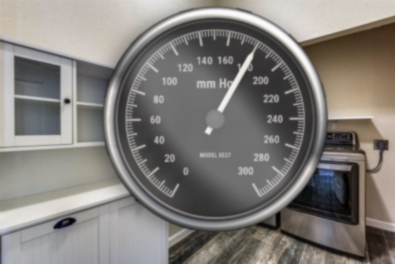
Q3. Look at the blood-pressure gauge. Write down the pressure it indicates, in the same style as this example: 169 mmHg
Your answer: 180 mmHg
